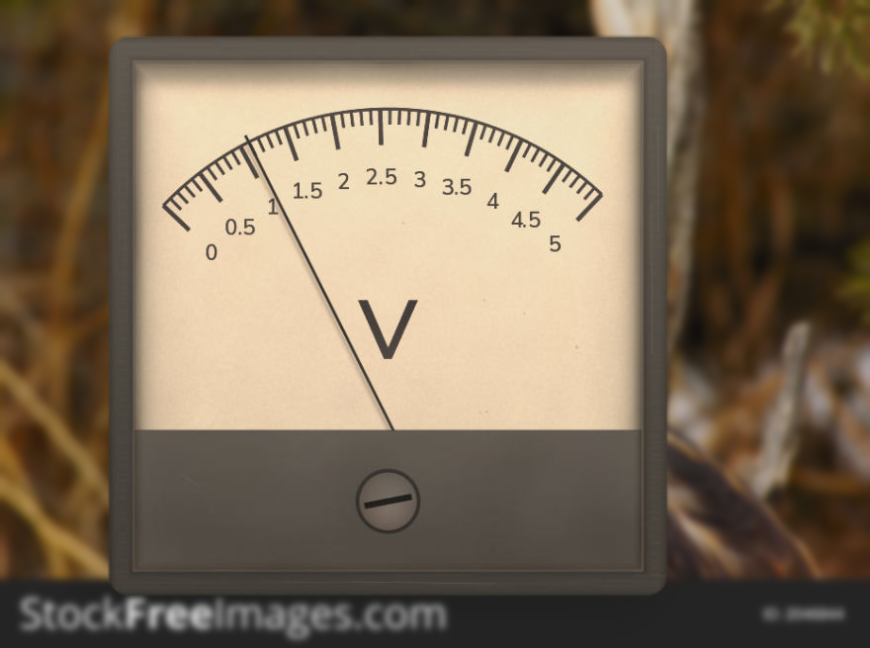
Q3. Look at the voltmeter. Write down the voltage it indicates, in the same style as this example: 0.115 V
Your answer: 1.1 V
